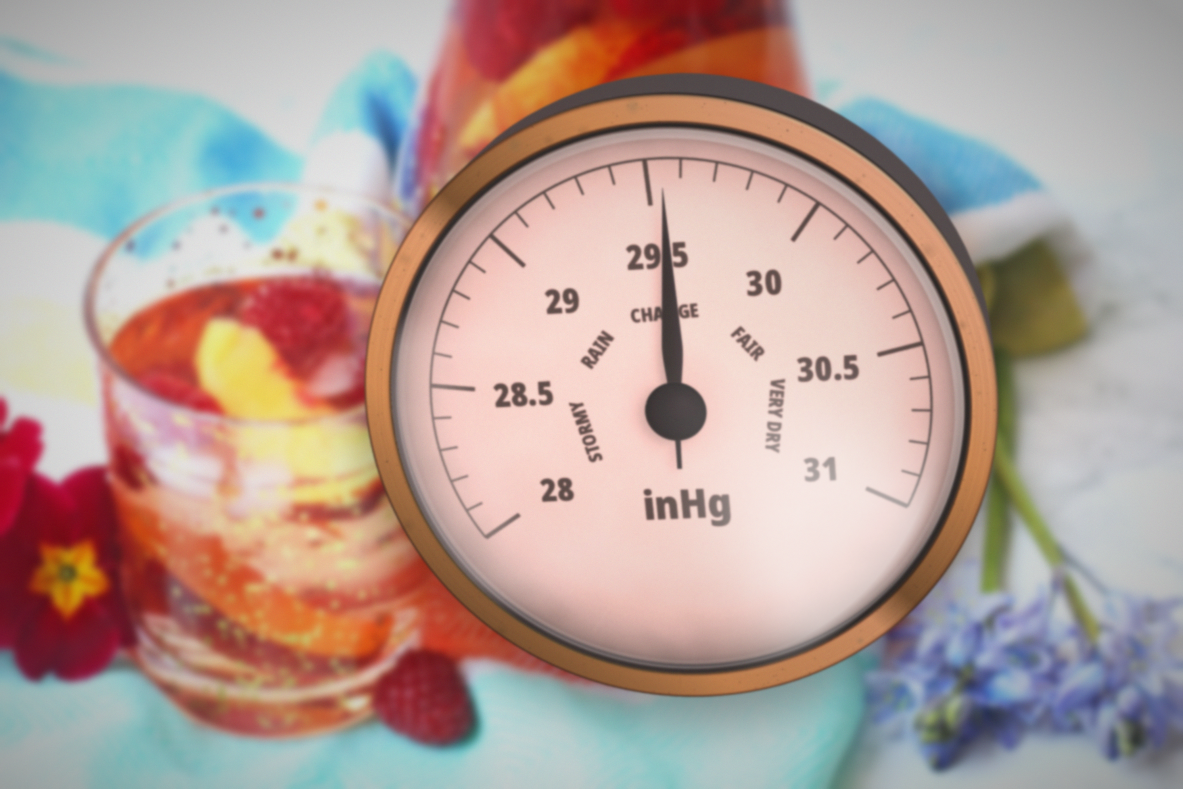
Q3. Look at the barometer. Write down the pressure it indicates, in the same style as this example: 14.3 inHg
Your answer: 29.55 inHg
